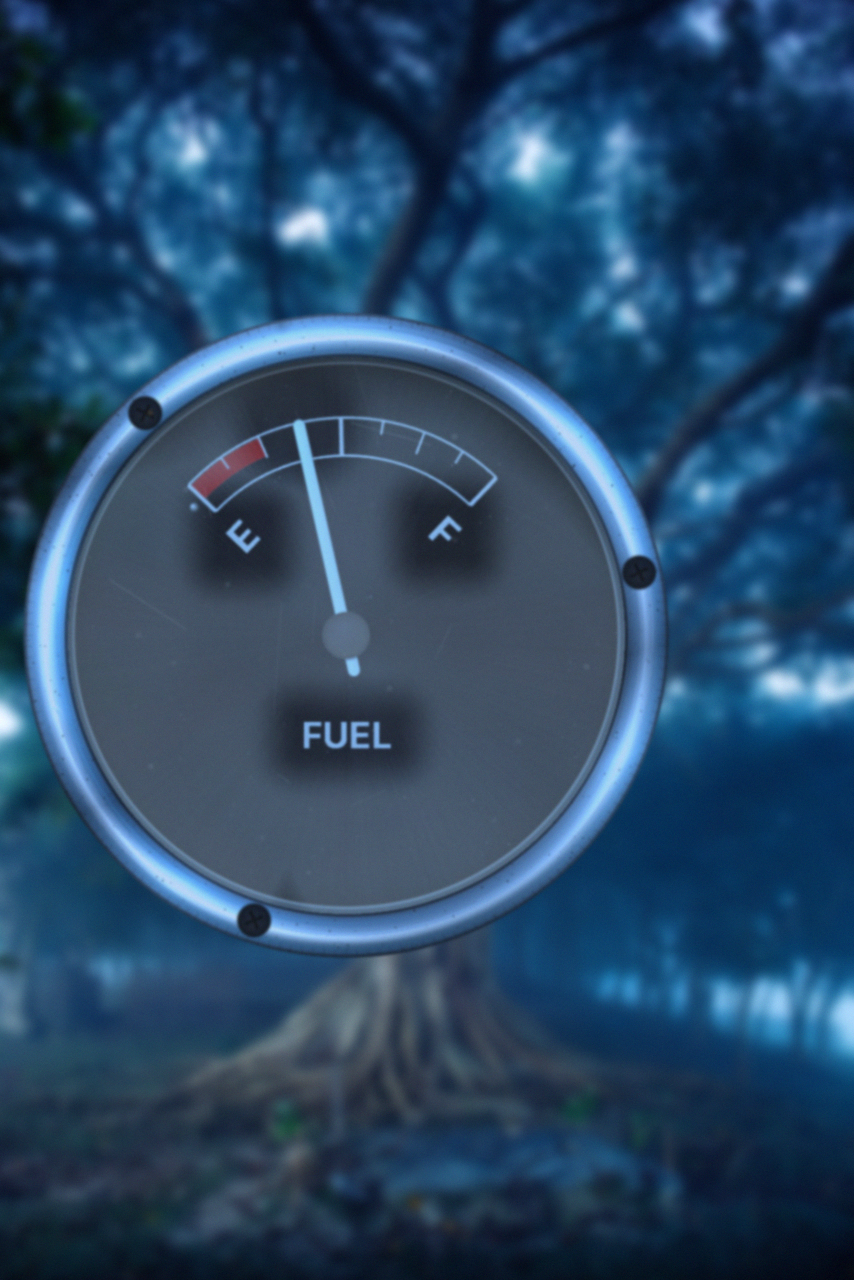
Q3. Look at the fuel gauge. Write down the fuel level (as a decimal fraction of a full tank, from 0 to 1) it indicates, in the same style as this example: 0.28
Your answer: 0.375
